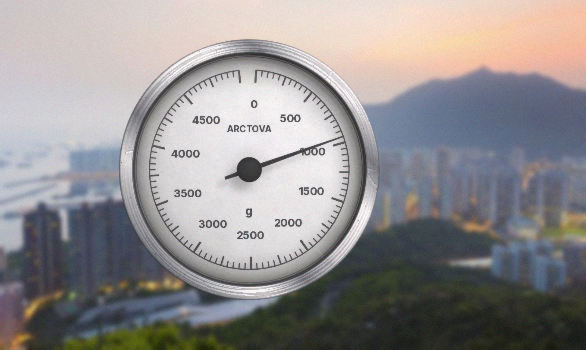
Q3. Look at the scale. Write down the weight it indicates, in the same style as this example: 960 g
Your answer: 950 g
